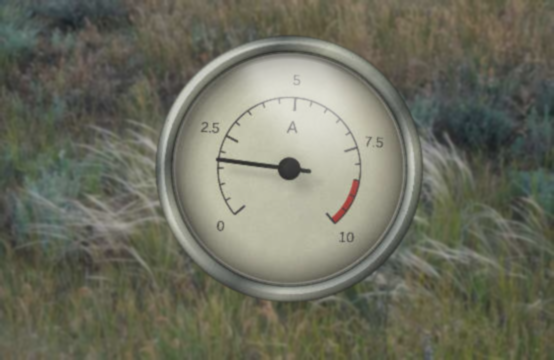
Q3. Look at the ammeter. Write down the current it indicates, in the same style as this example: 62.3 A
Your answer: 1.75 A
